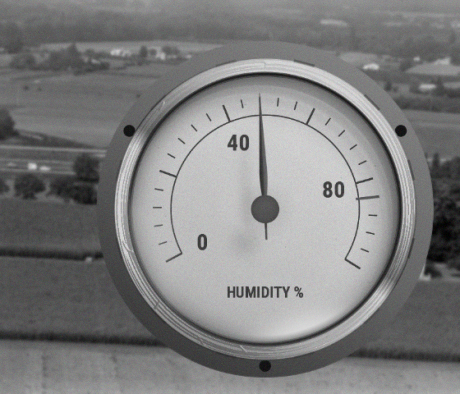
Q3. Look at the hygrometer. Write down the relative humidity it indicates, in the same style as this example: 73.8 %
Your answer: 48 %
